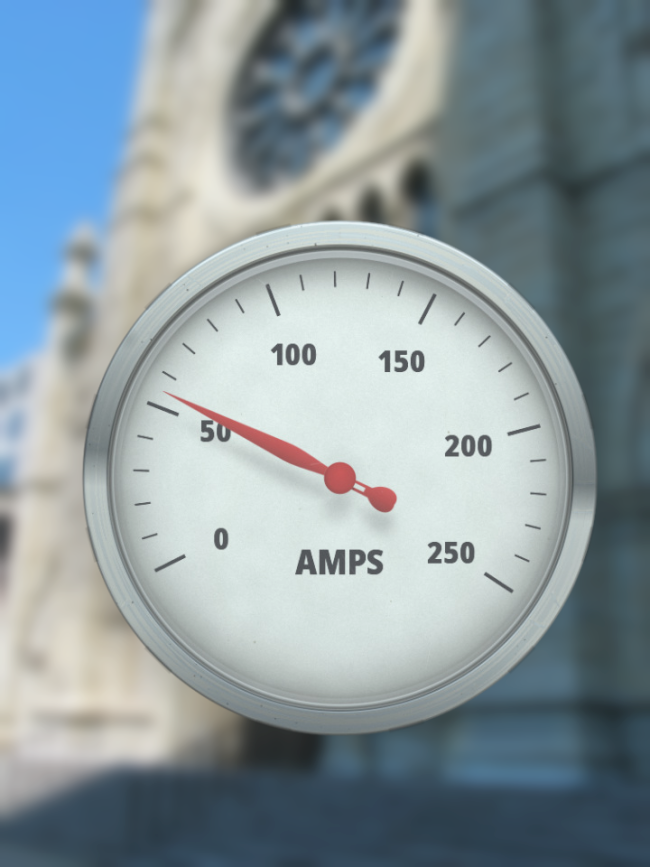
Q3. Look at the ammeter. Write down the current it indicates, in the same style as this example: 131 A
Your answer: 55 A
